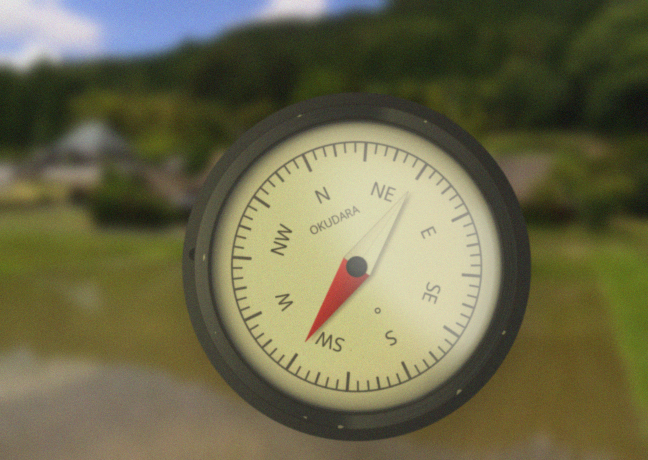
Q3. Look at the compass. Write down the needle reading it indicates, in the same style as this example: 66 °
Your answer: 240 °
